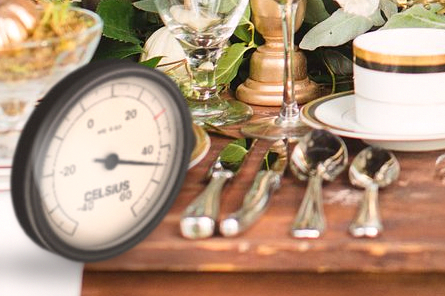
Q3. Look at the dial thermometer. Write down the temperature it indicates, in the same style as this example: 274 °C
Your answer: 45 °C
